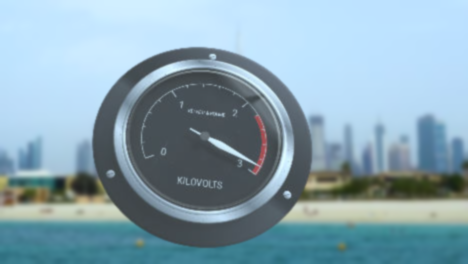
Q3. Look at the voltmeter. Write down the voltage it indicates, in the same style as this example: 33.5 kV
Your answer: 2.9 kV
